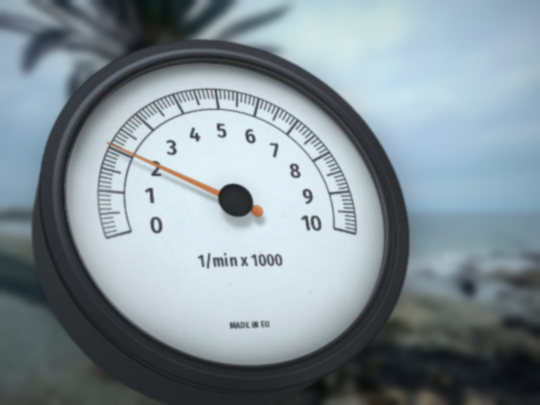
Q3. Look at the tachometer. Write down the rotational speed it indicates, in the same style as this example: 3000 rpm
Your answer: 2000 rpm
